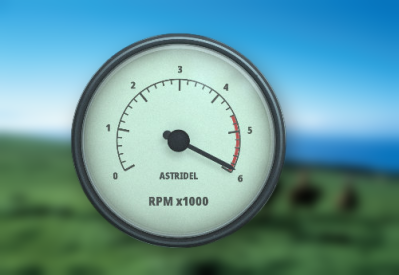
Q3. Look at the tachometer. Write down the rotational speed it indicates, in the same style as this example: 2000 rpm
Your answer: 5900 rpm
